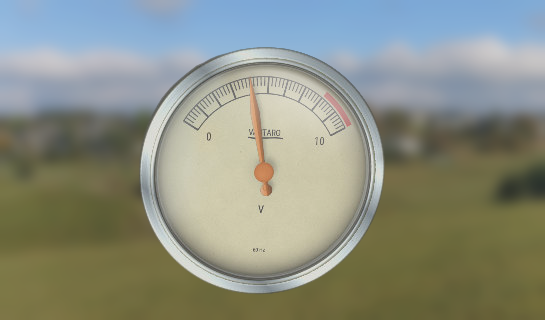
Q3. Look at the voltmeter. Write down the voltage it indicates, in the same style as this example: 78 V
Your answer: 4 V
